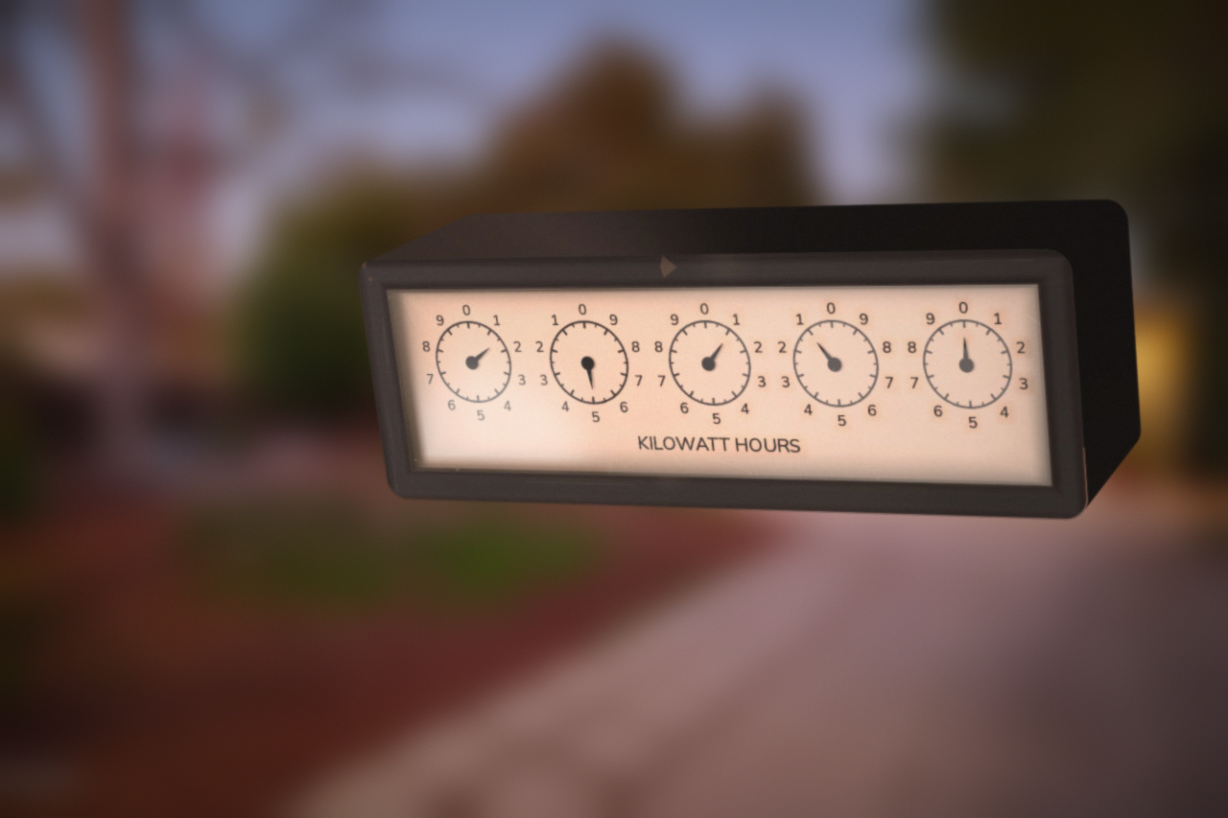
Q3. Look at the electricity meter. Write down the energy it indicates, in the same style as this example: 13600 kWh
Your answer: 15110 kWh
